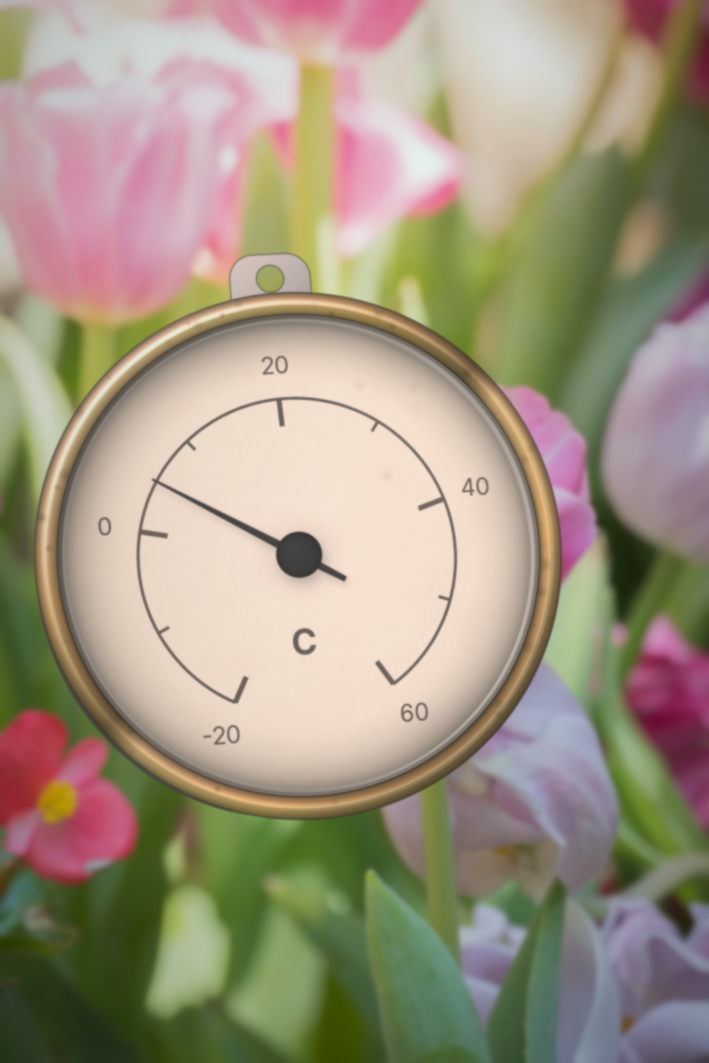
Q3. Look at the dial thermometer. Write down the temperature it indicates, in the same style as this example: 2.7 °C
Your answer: 5 °C
